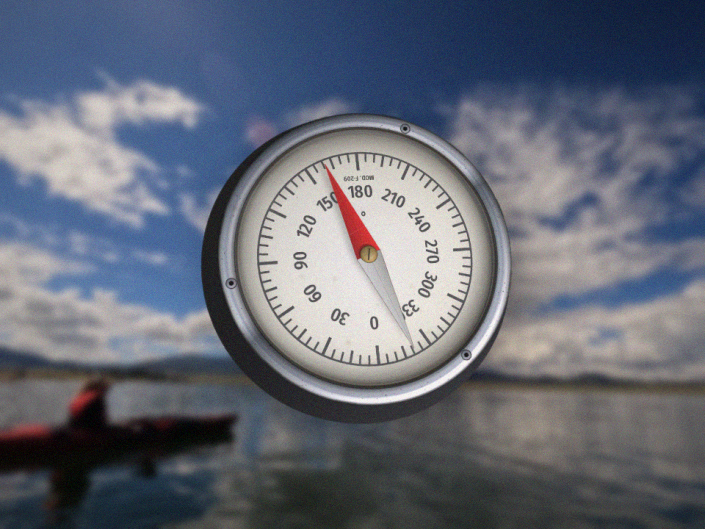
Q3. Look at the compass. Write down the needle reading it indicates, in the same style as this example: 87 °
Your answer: 160 °
